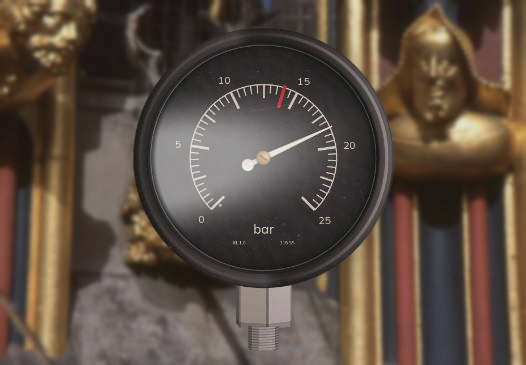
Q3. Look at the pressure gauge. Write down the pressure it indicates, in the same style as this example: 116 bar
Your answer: 18.5 bar
